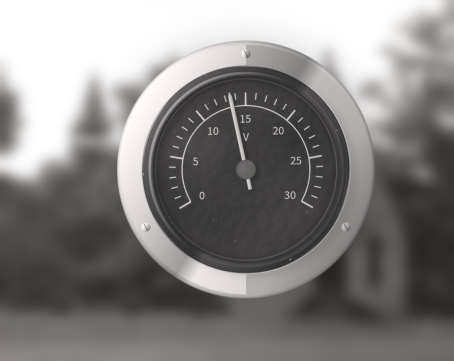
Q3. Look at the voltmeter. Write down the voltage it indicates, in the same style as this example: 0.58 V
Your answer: 13.5 V
